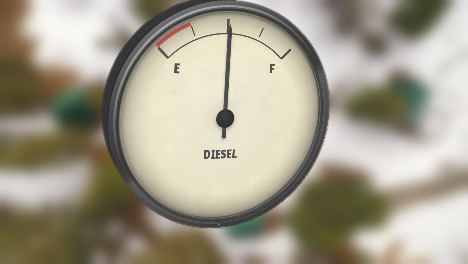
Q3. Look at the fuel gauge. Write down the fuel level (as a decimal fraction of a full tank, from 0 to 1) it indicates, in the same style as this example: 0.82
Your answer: 0.5
